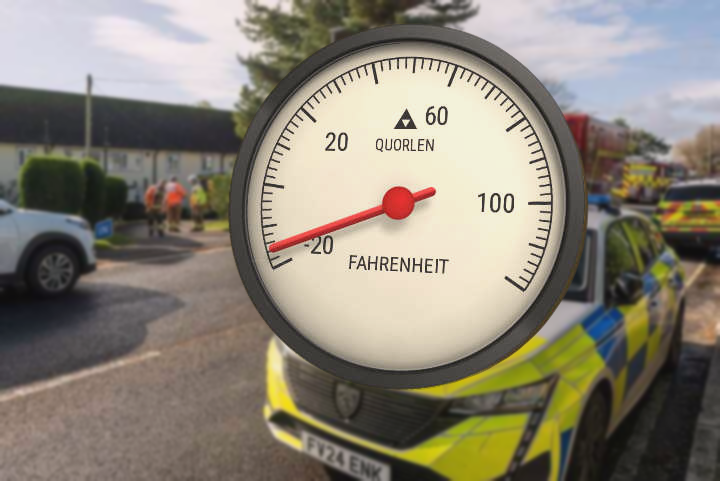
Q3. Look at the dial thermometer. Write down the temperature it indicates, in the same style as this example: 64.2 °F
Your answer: -16 °F
